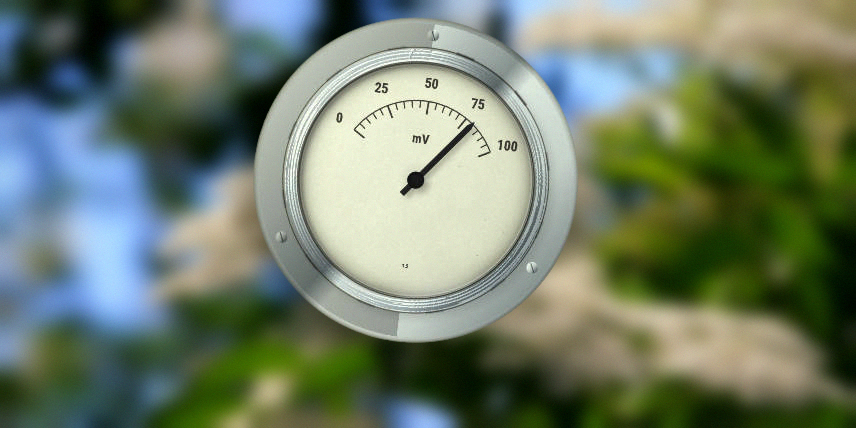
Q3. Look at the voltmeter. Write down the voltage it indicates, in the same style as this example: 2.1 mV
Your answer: 80 mV
